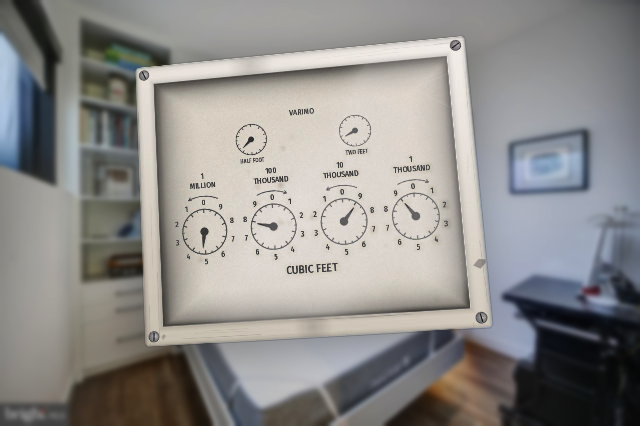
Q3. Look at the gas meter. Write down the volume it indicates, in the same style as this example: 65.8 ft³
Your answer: 478900 ft³
